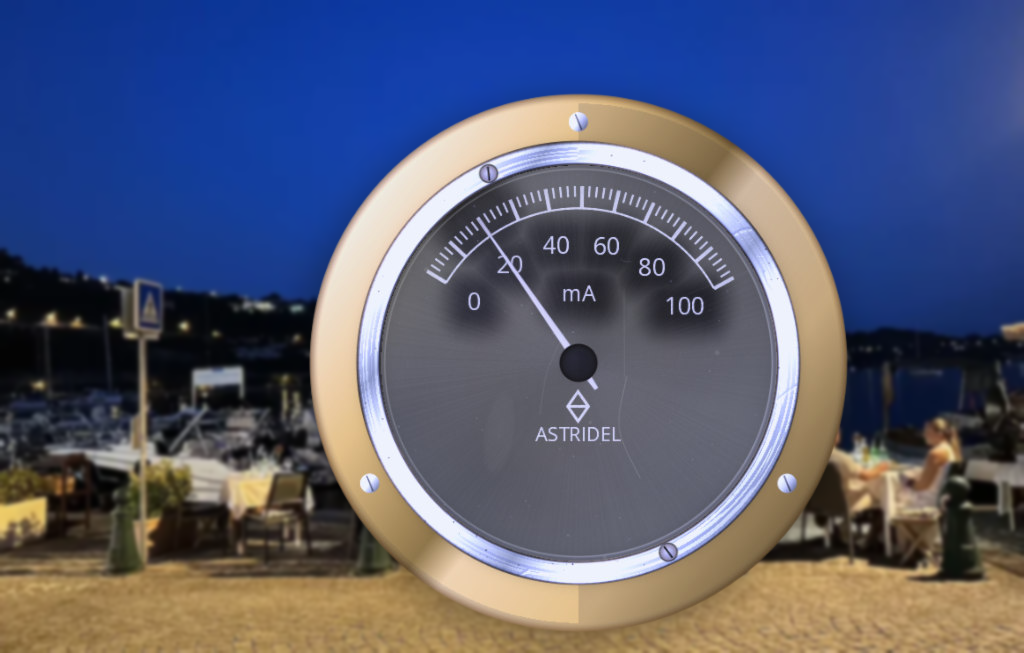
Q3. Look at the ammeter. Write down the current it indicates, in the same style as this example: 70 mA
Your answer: 20 mA
